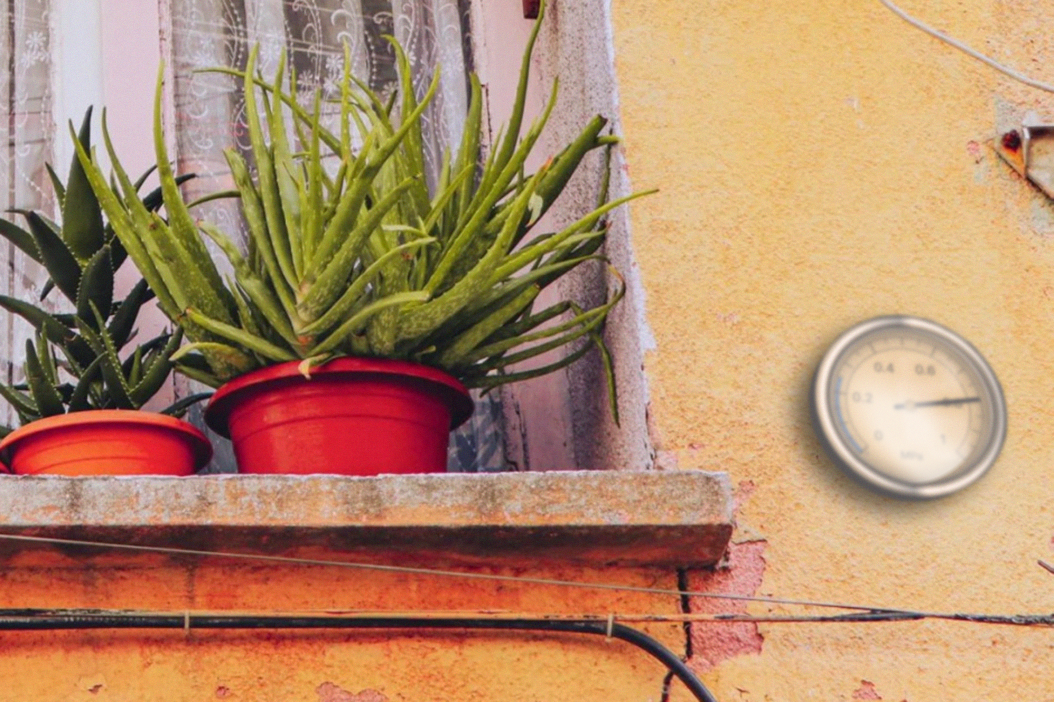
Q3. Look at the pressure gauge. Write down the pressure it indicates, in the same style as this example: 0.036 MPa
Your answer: 0.8 MPa
